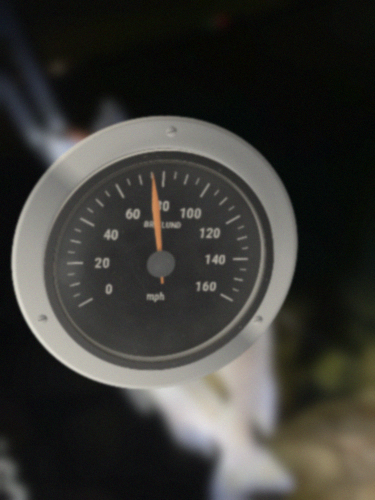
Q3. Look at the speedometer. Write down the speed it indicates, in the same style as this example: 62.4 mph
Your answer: 75 mph
